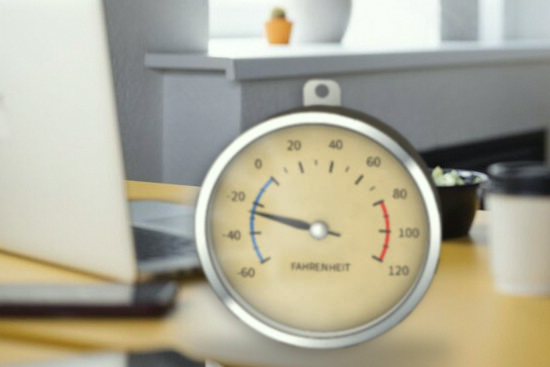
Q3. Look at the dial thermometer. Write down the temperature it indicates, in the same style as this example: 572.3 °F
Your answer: -25 °F
